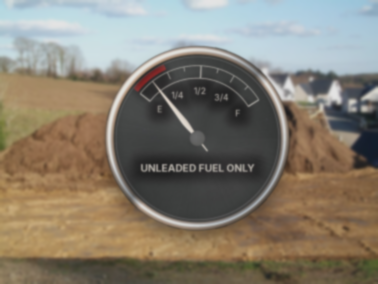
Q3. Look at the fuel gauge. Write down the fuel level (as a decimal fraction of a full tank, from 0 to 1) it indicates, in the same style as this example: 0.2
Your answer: 0.125
